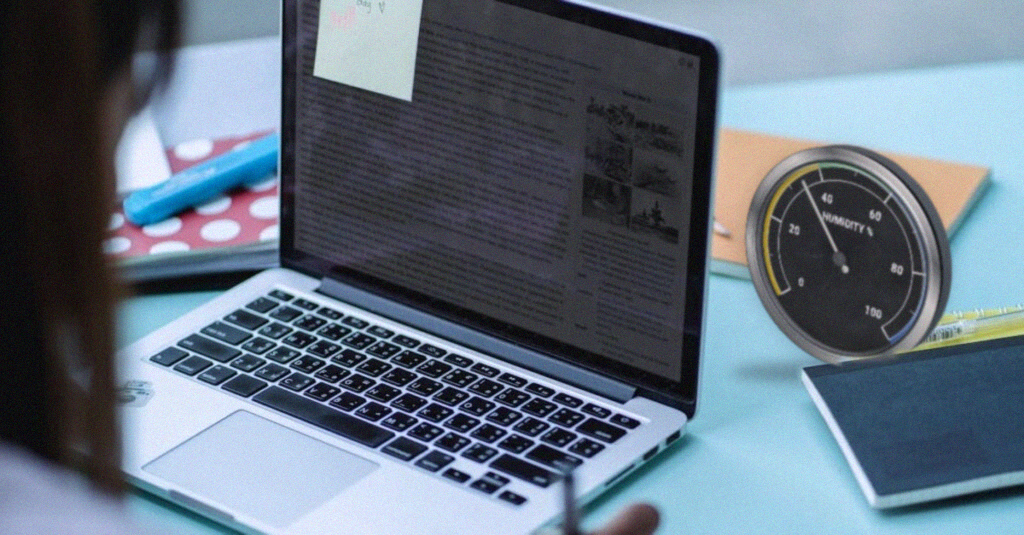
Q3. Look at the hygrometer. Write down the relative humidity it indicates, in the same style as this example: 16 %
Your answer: 35 %
